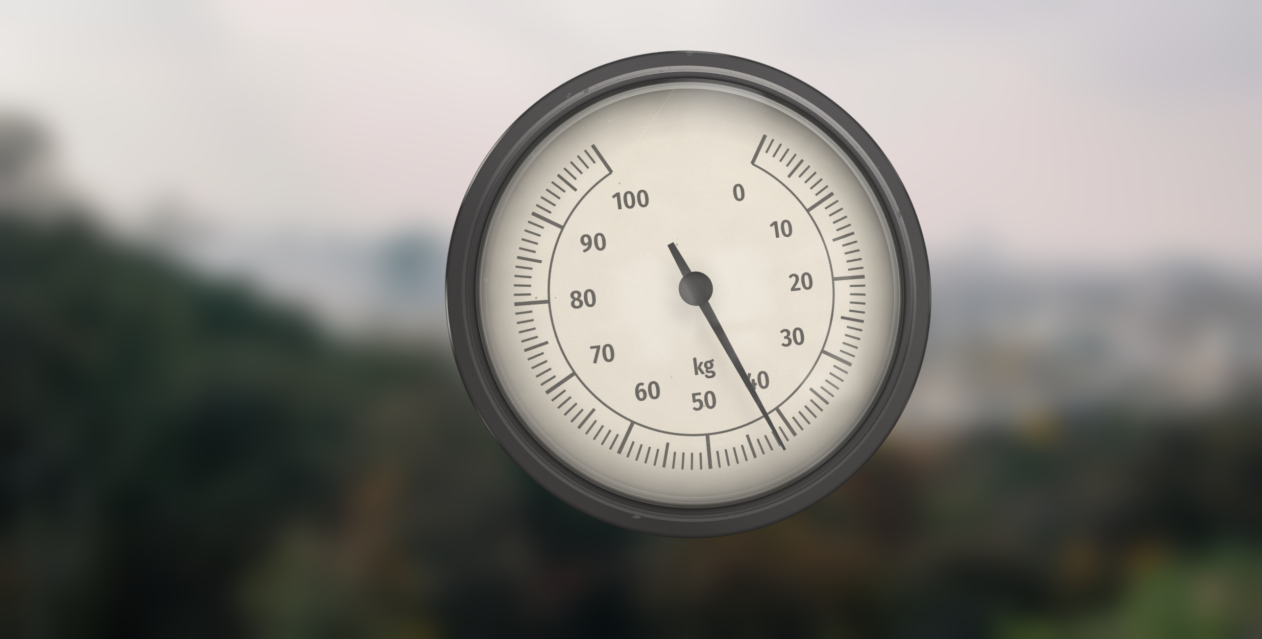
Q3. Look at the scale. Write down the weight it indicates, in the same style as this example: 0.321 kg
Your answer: 42 kg
